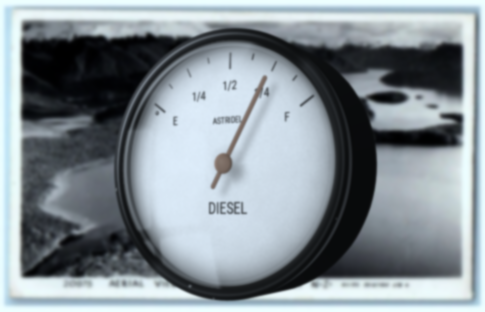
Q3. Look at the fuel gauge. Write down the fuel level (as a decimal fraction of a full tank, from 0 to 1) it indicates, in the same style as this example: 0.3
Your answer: 0.75
